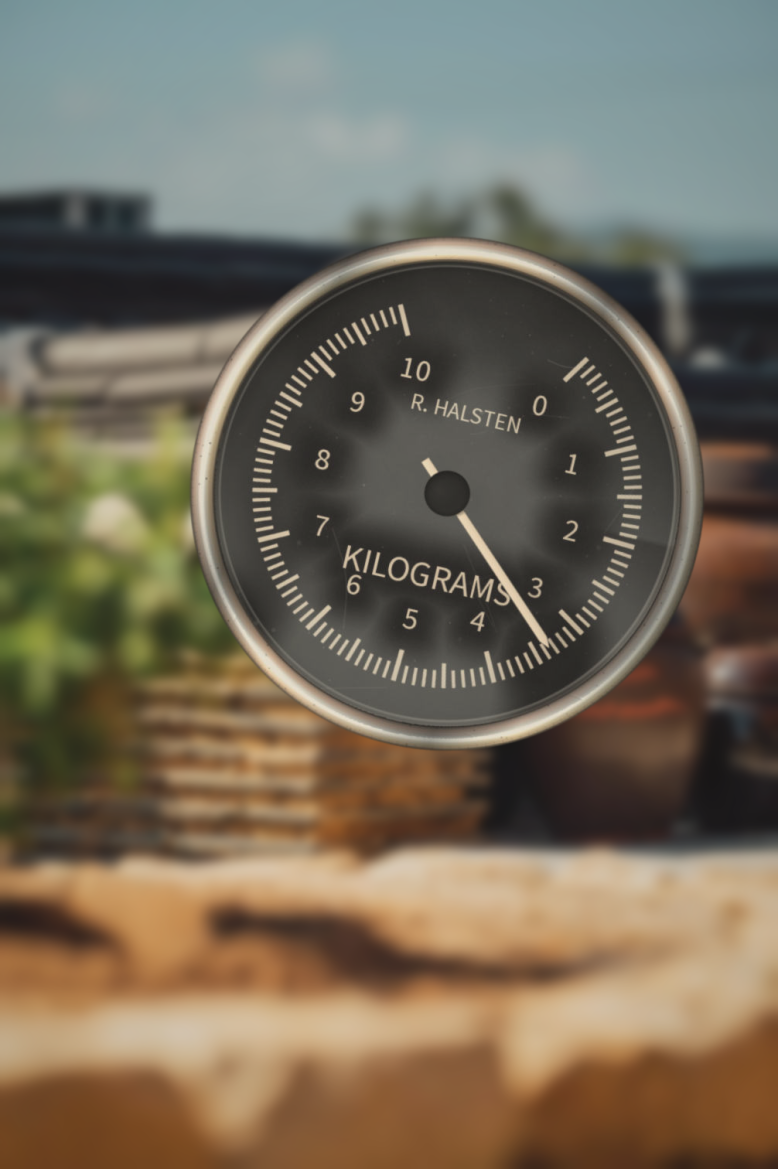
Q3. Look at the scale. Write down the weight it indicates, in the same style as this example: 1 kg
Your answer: 3.35 kg
